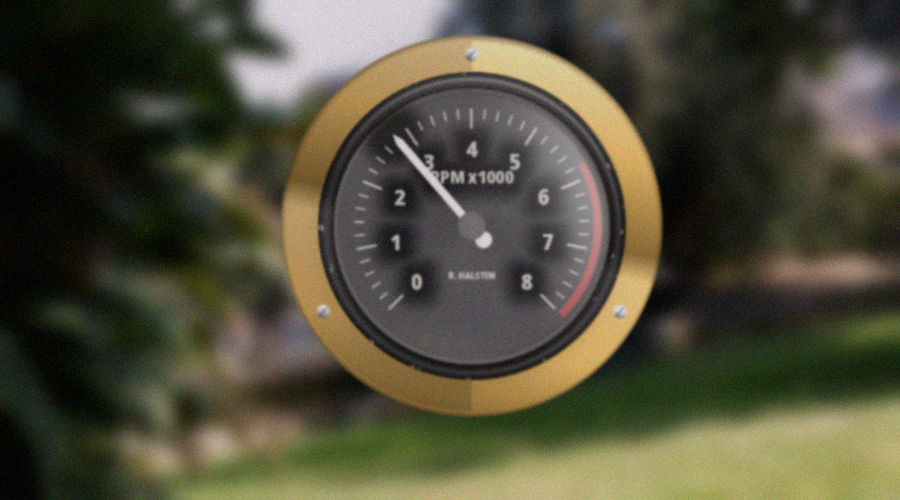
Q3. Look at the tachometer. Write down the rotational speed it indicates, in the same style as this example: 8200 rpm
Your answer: 2800 rpm
